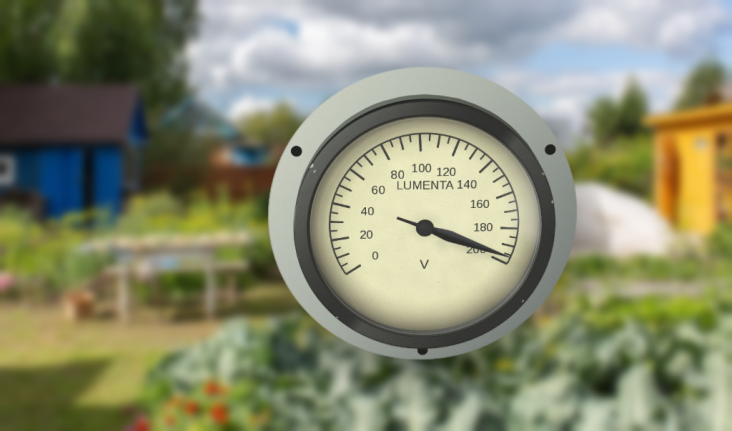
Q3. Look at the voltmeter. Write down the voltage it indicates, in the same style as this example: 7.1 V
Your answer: 195 V
